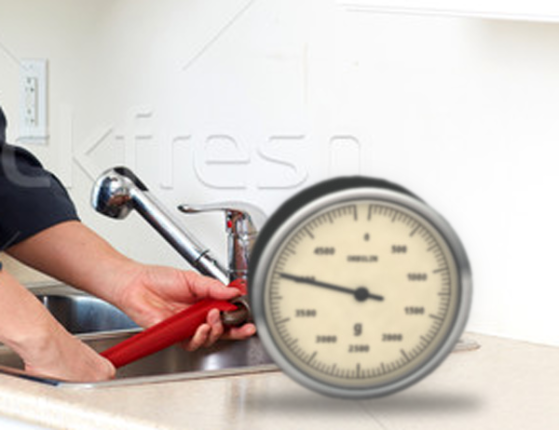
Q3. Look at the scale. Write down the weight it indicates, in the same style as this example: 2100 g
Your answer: 4000 g
